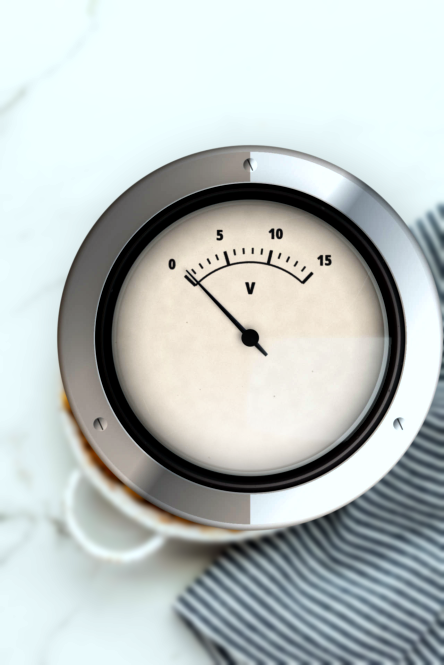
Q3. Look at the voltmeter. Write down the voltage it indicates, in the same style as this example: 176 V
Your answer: 0.5 V
